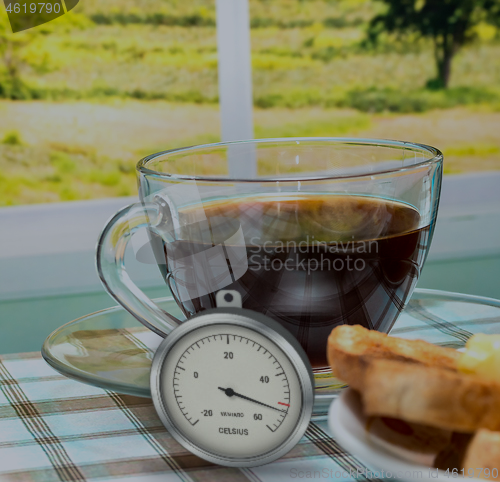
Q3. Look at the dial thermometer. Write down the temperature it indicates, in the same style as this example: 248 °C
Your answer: 52 °C
